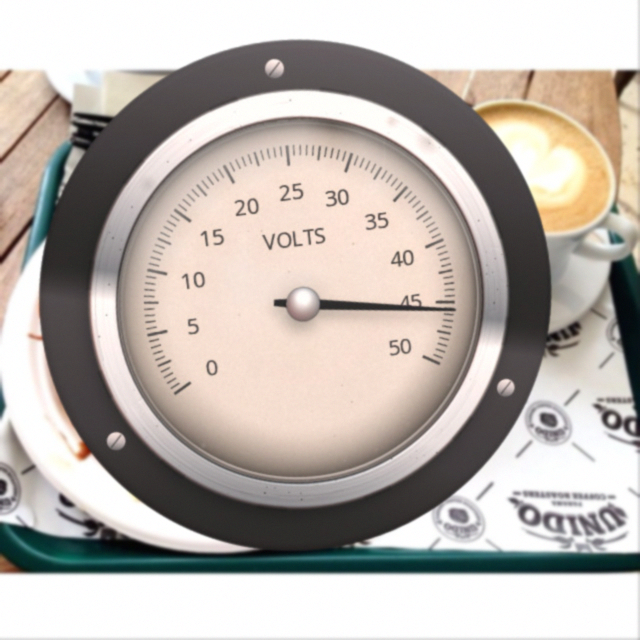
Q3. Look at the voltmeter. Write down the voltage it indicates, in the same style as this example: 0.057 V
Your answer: 45.5 V
